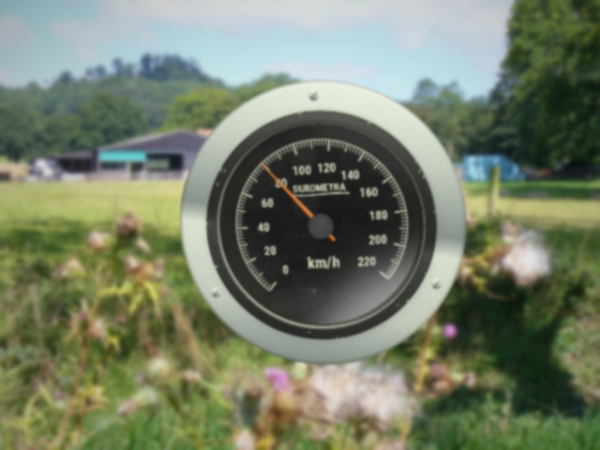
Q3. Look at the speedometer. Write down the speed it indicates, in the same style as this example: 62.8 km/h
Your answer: 80 km/h
